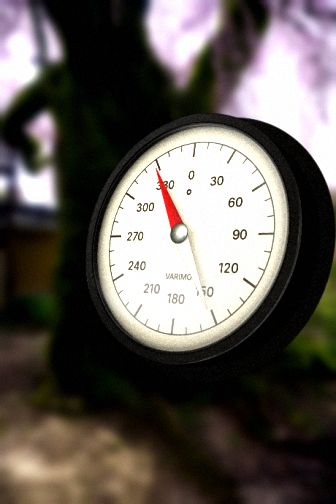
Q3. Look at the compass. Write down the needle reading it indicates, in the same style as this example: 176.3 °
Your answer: 330 °
